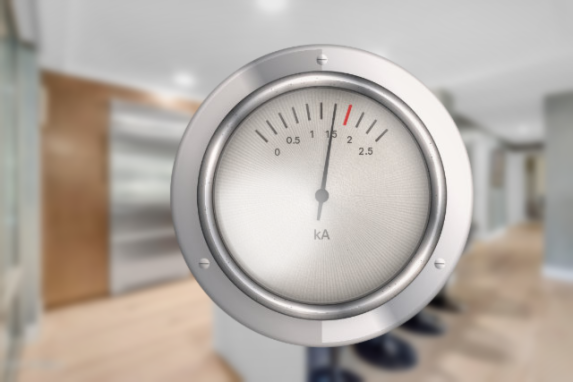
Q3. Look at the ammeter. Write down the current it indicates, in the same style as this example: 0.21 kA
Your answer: 1.5 kA
